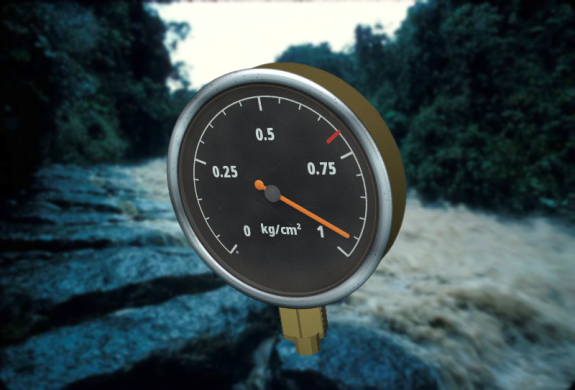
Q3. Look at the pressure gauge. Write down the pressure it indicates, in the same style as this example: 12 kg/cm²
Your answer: 0.95 kg/cm²
